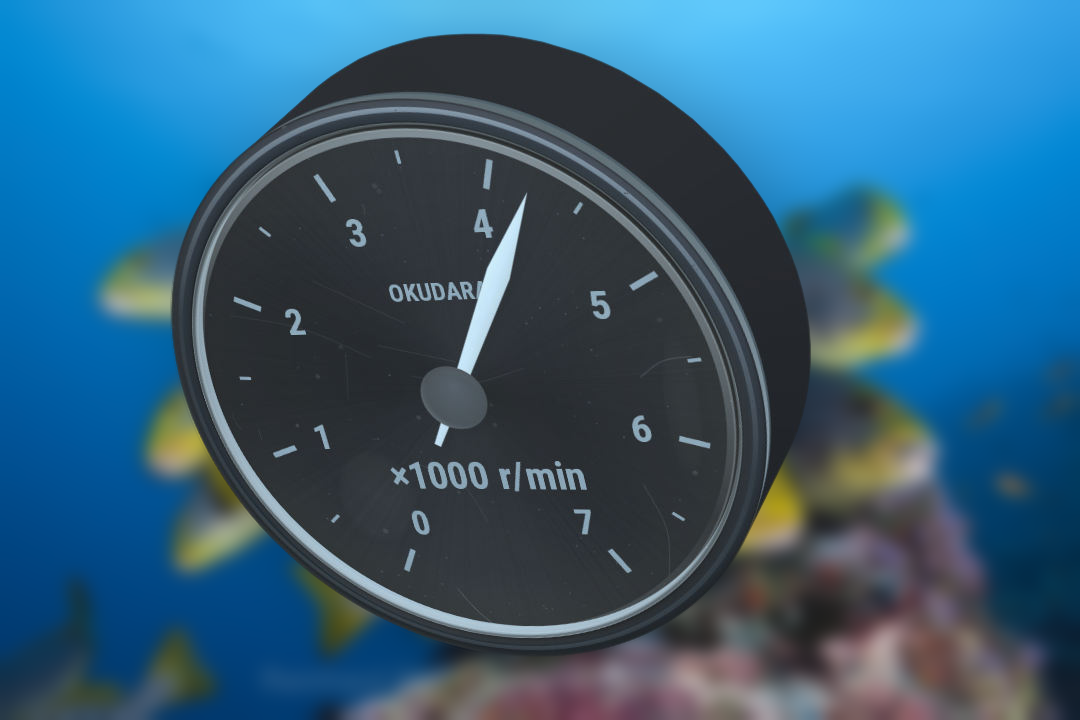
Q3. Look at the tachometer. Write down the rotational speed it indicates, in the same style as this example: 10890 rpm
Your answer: 4250 rpm
